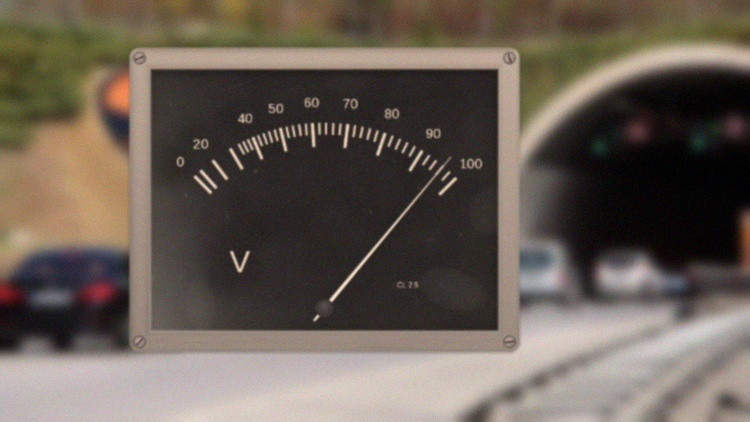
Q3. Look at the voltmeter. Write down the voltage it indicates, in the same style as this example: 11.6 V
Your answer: 96 V
